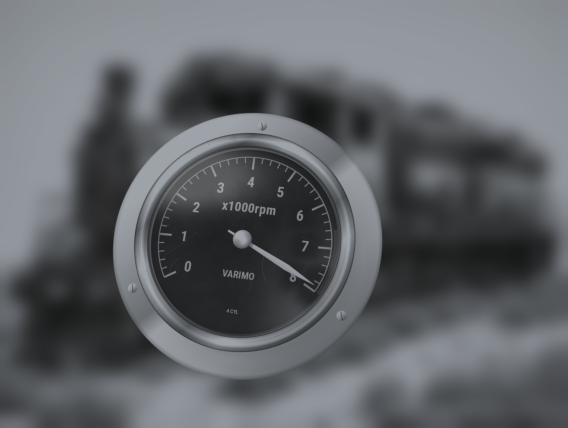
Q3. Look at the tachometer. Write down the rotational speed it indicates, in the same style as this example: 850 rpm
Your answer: 7900 rpm
